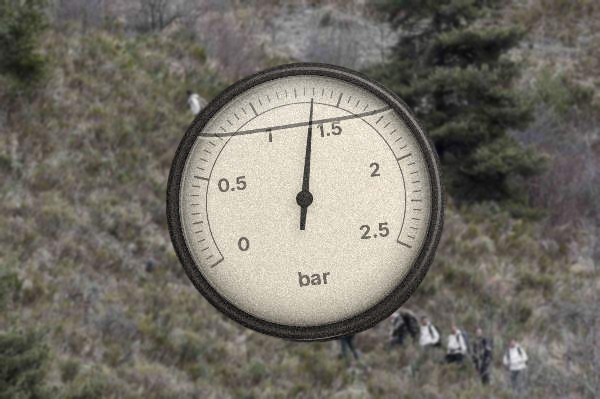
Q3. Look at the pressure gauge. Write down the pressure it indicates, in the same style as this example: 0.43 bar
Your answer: 1.35 bar
